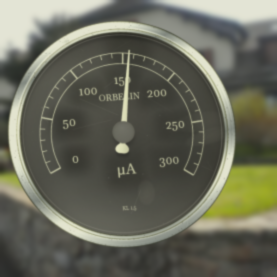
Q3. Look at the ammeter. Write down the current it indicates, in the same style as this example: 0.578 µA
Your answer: 155 µA
